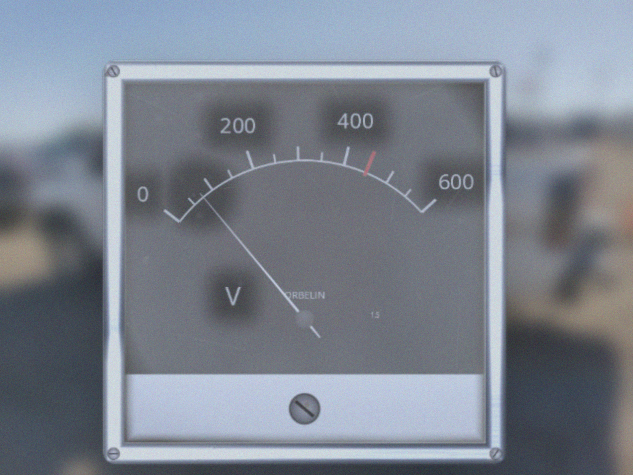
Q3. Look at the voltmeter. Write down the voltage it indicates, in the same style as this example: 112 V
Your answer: 75 V
